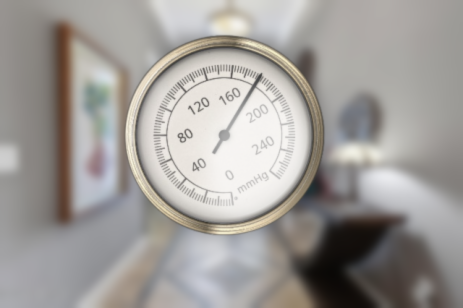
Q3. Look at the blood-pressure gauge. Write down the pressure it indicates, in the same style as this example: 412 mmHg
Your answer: 180 mmHg
